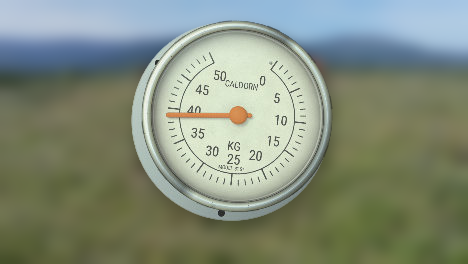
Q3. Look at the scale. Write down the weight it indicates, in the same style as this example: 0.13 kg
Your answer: 39 kg
